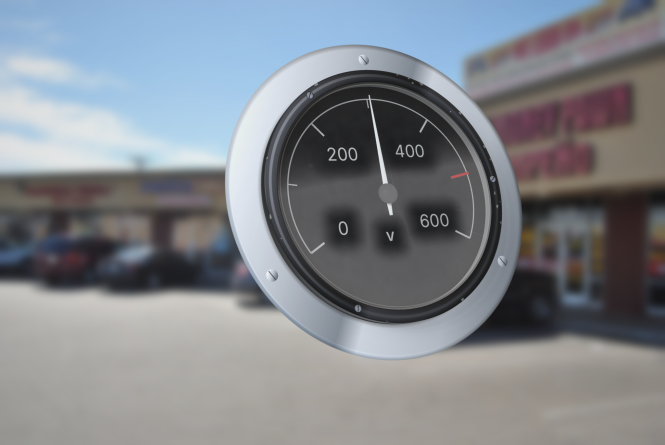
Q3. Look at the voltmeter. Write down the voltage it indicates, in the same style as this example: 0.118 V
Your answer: 300 V
